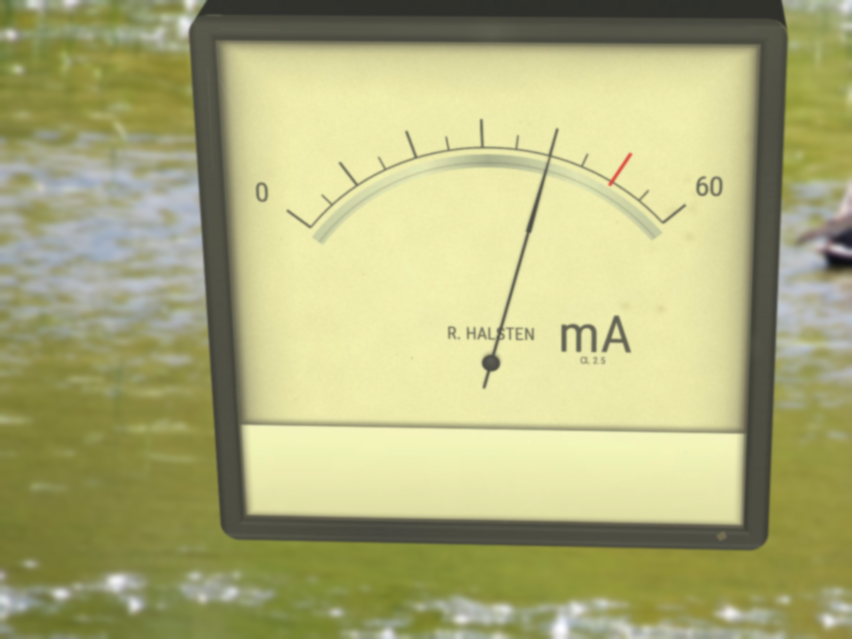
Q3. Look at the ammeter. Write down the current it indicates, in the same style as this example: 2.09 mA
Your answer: 40 mA
